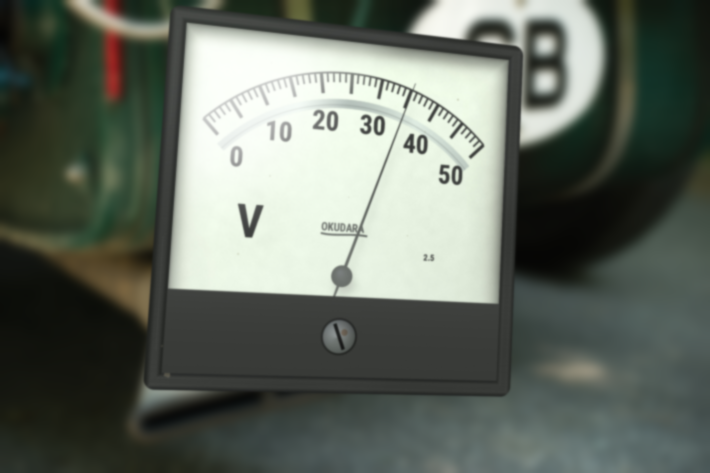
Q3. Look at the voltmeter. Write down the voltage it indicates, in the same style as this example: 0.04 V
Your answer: 35 V
